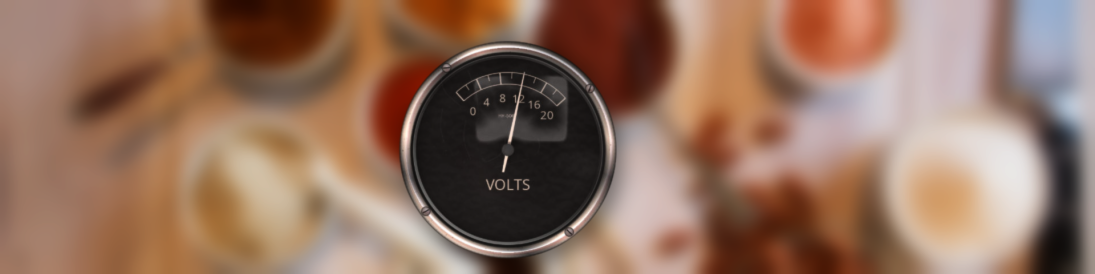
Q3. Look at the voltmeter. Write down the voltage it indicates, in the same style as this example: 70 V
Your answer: 12 V
